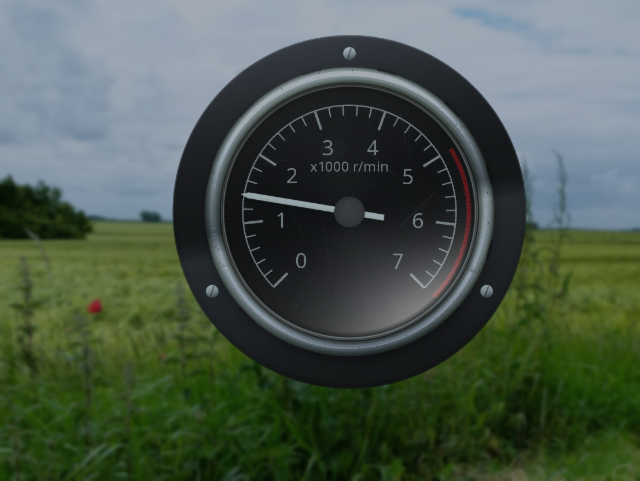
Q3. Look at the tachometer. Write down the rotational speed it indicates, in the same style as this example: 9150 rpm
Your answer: 1400 rpm
